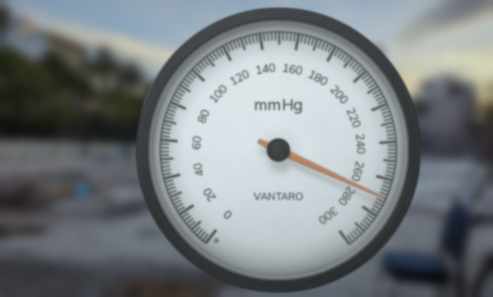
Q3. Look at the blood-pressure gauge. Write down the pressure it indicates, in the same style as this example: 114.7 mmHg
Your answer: 270 mmHg
